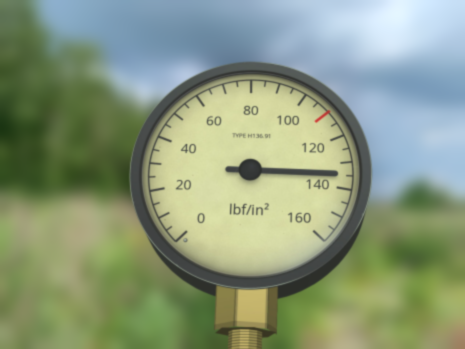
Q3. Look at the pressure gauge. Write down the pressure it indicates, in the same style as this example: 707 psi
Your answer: 135 psi
